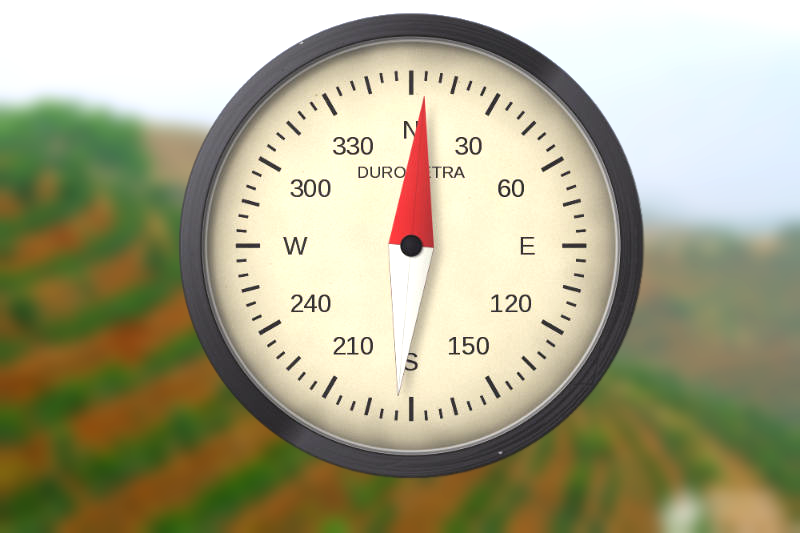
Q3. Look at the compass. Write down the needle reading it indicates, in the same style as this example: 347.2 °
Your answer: 5 °
